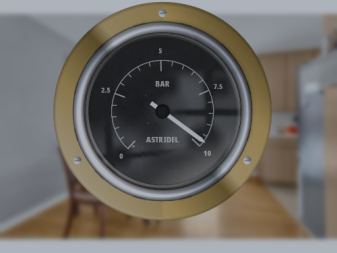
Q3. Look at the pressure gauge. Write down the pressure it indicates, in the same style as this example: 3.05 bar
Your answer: 9.75 bar
